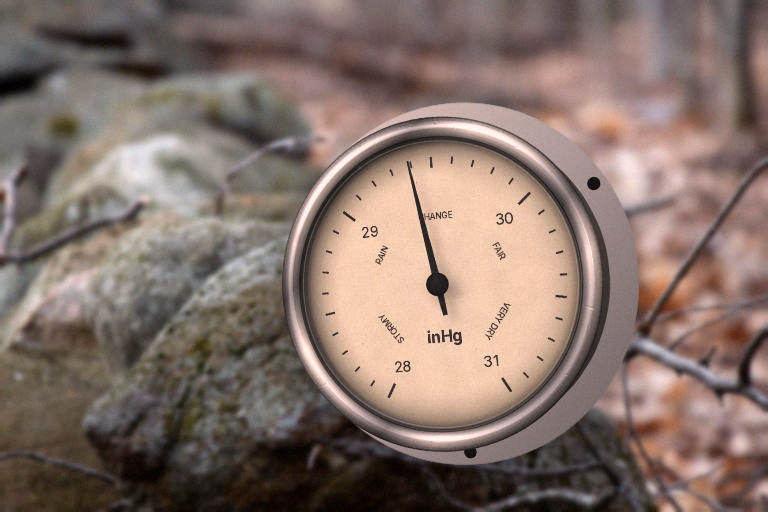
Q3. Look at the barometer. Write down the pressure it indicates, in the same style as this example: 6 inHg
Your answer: 29.4 inHg
